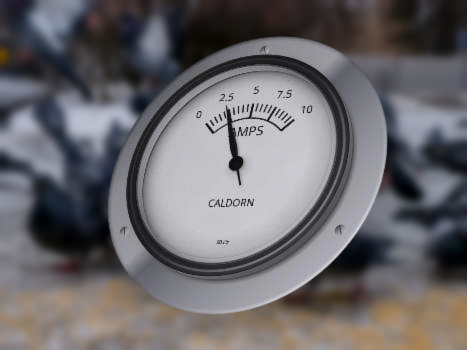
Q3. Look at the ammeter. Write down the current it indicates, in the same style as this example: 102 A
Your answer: 2.5 A
